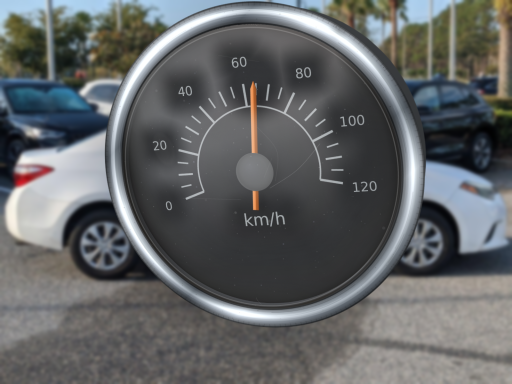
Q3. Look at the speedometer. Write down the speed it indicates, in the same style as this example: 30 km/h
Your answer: 65 km/h
